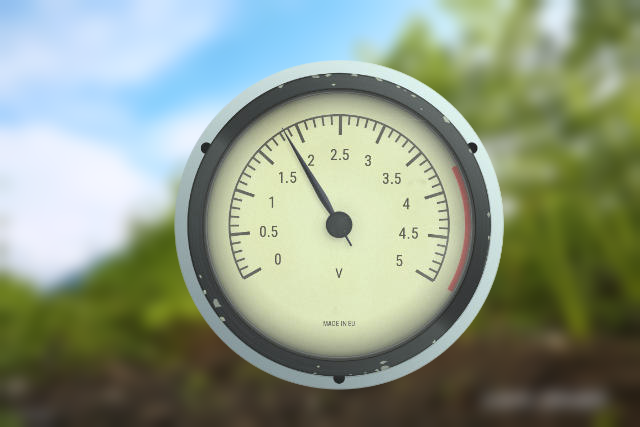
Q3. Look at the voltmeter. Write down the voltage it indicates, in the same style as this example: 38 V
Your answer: 1.85 V
